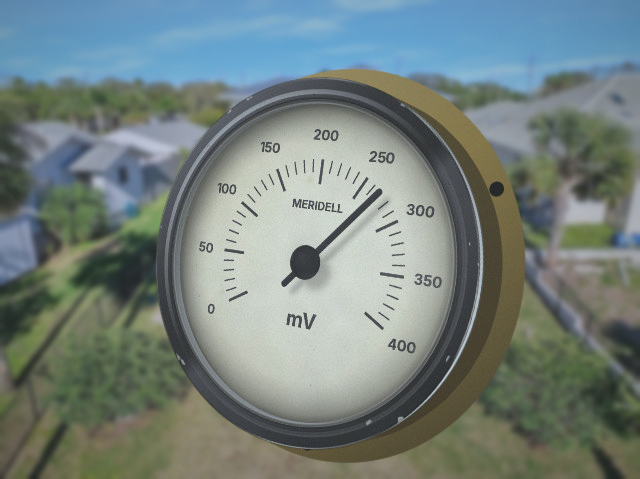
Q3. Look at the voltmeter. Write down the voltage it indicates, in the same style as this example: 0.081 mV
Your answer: 270 mV
